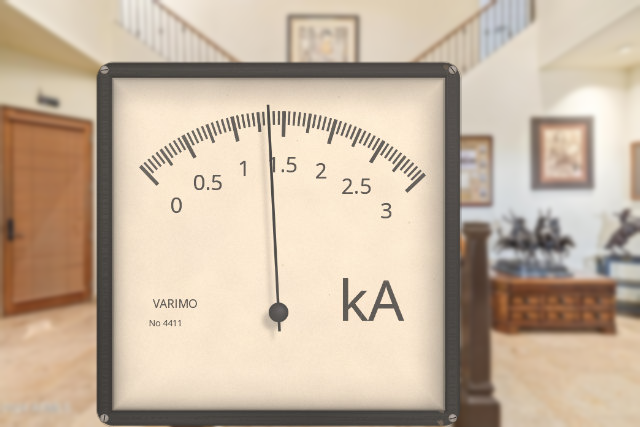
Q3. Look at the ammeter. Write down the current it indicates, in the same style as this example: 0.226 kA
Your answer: 1.35 kA
